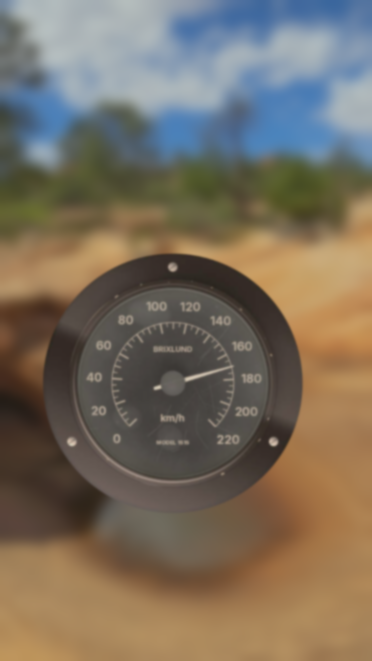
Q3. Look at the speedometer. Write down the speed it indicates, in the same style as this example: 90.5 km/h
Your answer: 170 km/h
